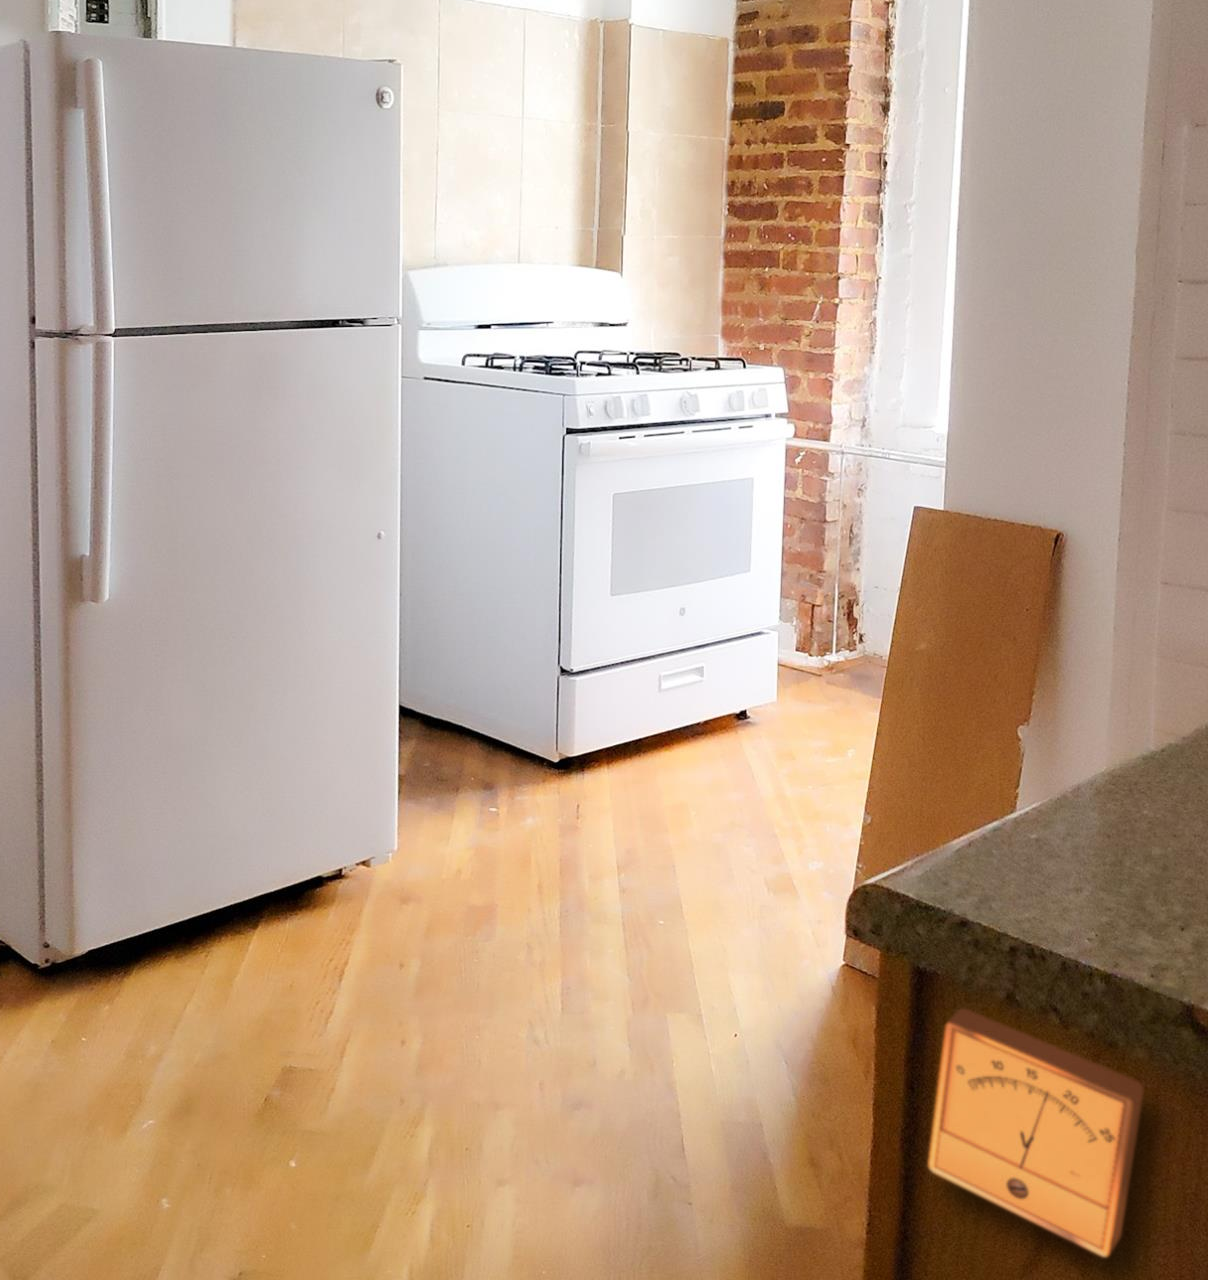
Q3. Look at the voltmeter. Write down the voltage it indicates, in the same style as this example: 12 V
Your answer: 17.5 V
